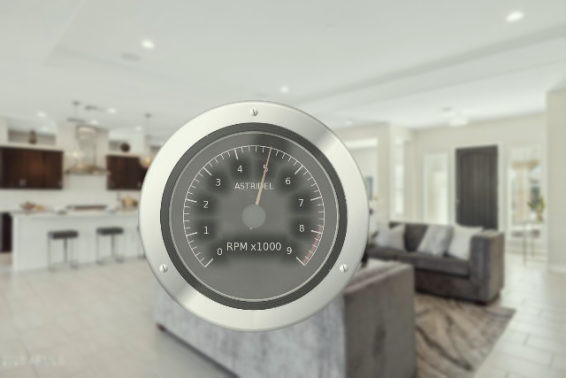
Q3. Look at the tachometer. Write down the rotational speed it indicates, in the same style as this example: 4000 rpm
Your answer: 5000 rpm
